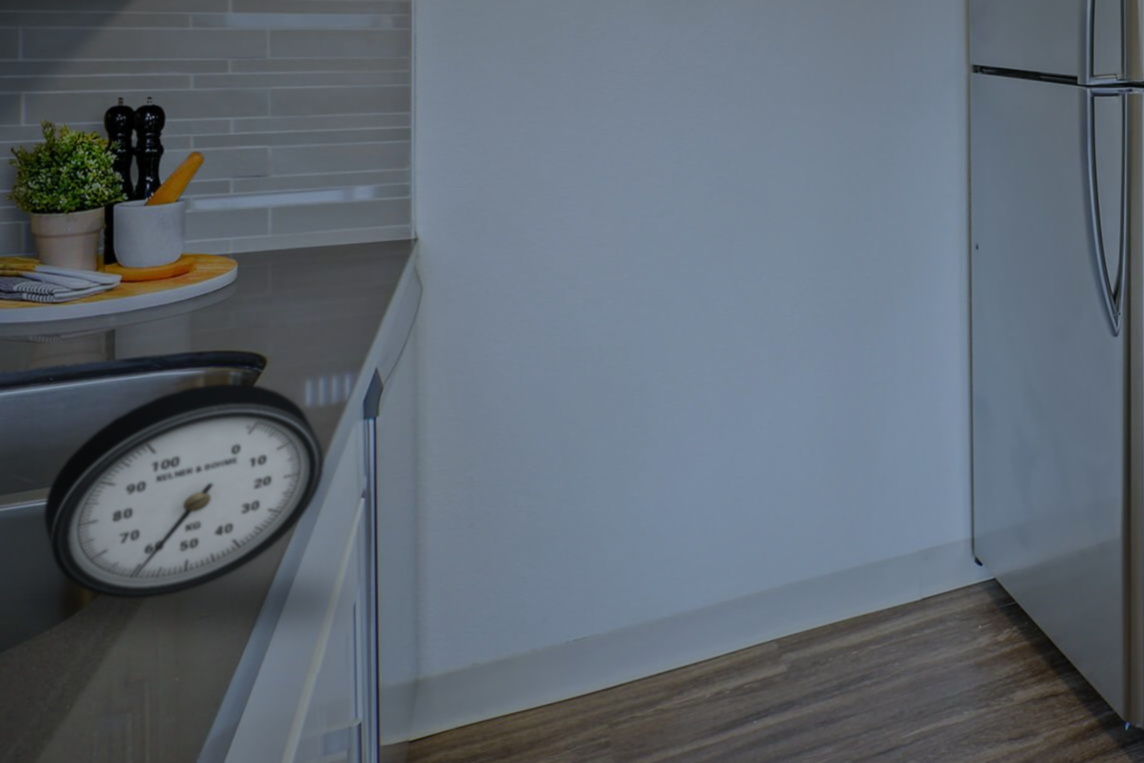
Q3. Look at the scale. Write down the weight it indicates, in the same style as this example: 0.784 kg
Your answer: 60 kg
